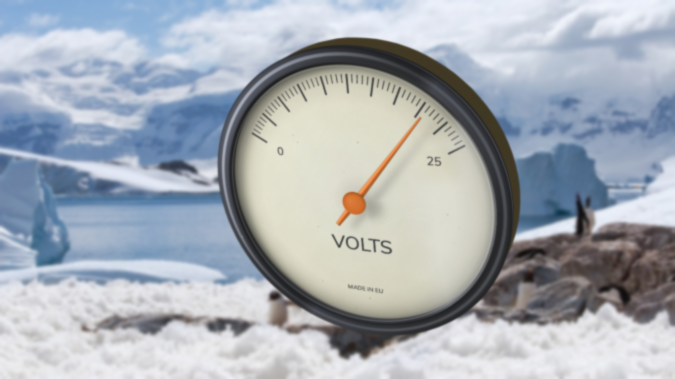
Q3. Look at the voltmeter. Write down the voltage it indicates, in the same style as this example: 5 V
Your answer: 20.5 V
